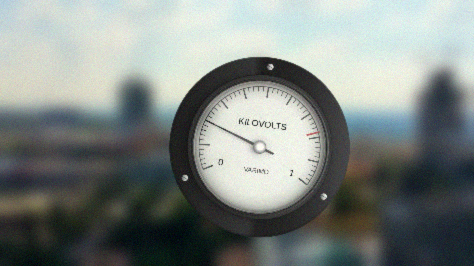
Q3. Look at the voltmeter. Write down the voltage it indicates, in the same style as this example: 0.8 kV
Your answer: 0.2 kV
